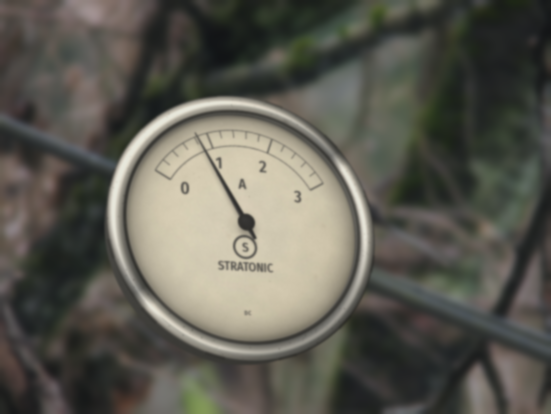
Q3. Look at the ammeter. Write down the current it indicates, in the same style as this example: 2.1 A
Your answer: 0.8 A
